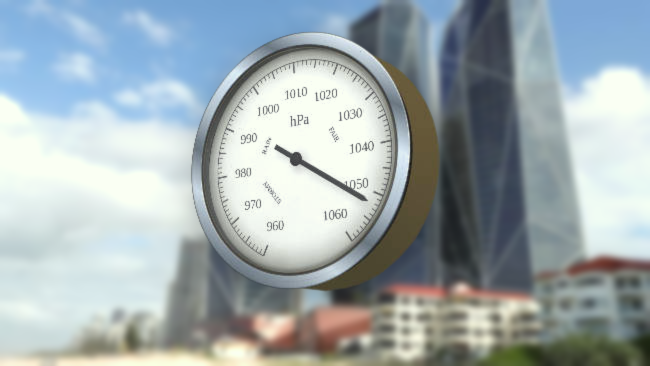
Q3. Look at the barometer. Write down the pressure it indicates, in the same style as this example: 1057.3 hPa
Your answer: 1052 hPa
